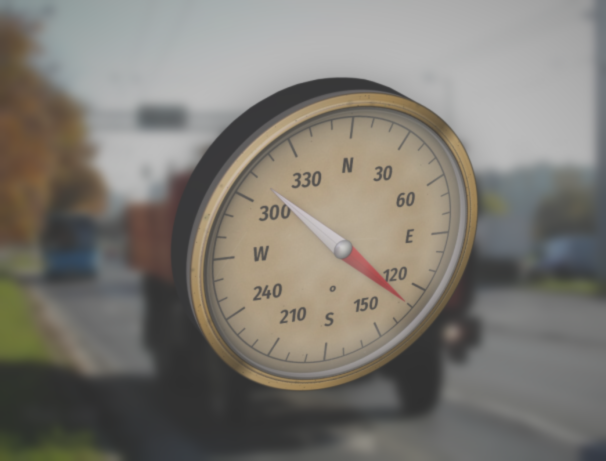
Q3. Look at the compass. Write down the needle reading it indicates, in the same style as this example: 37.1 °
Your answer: 130 °
